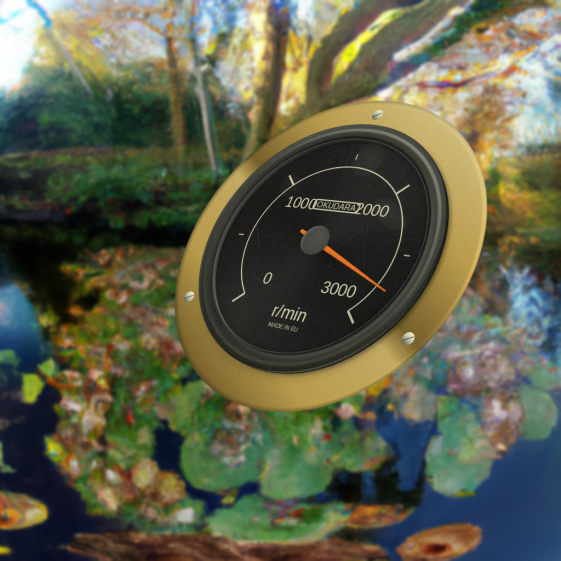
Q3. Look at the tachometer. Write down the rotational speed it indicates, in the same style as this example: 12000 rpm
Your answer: 2750 rpm
